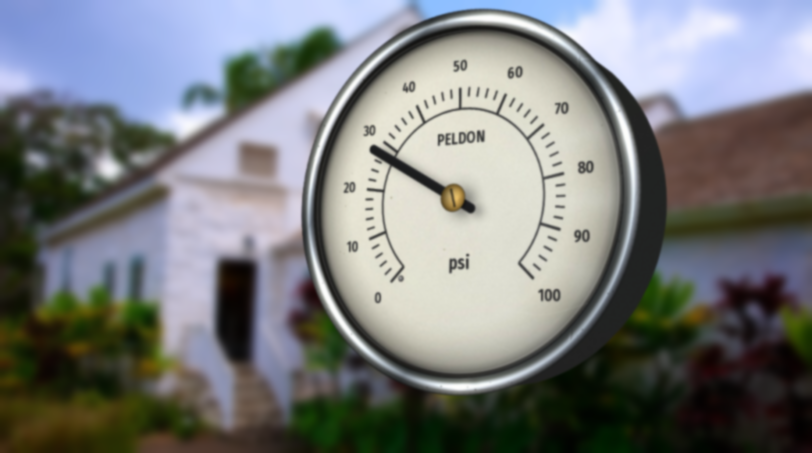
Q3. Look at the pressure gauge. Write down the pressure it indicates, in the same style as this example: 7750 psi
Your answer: 28 psi
